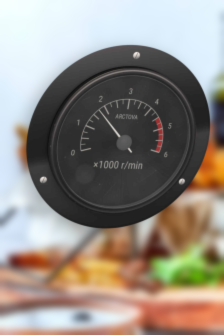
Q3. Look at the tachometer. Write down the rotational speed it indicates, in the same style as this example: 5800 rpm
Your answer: 1750 rpm
